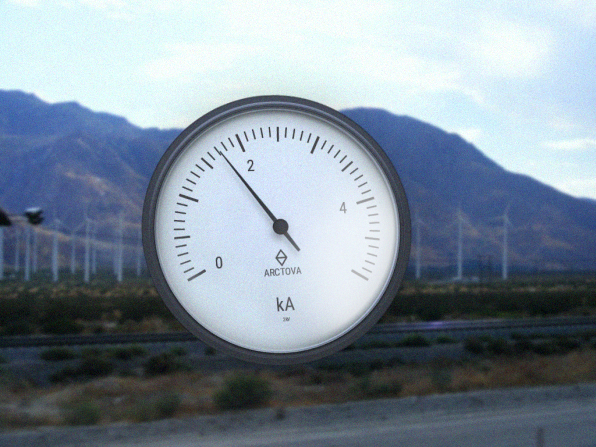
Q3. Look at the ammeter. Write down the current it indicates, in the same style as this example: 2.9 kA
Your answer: 1.7 kA
